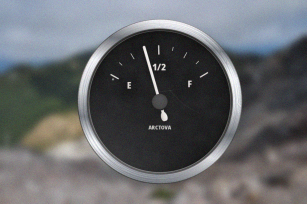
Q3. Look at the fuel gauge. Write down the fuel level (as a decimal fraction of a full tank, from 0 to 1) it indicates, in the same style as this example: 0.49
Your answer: 0.375
